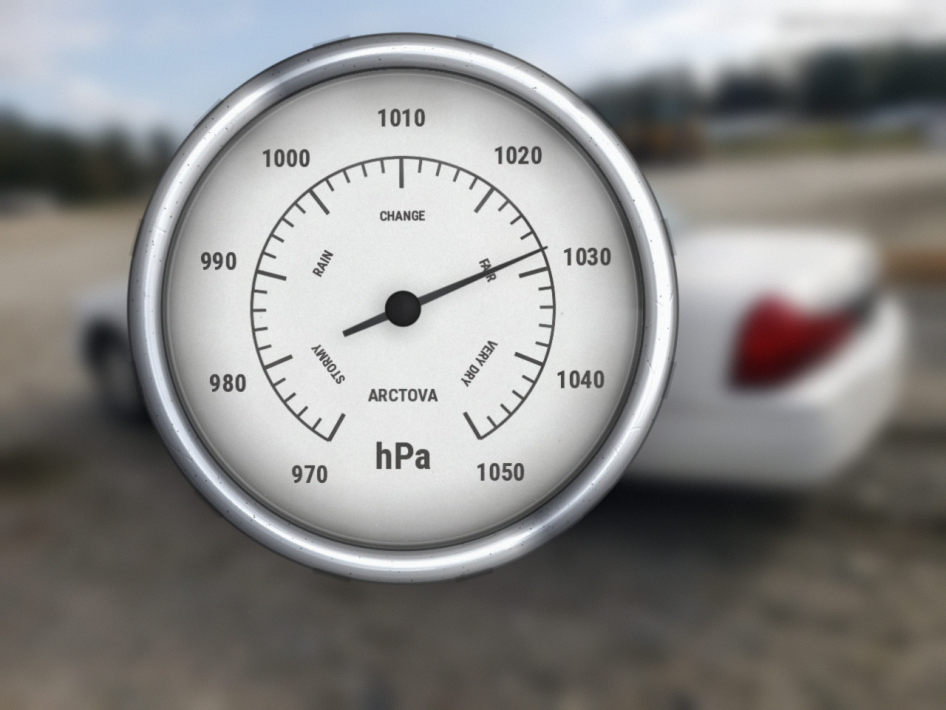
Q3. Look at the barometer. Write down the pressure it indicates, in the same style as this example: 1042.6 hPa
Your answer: 1028 hPa
